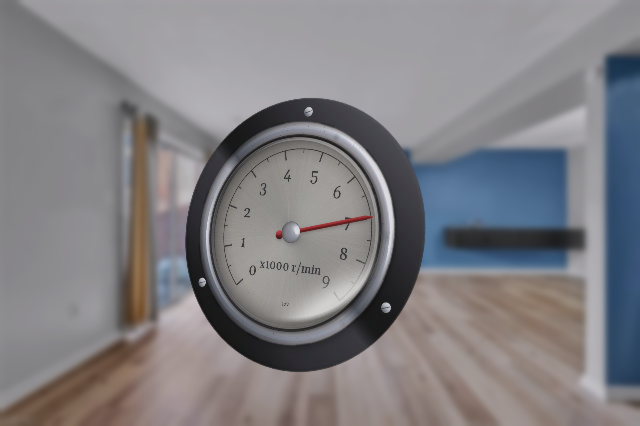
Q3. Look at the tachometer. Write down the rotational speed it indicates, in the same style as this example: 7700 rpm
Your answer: 7000 rpm
